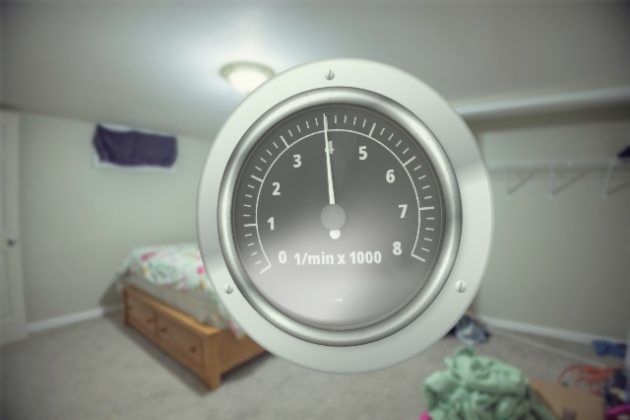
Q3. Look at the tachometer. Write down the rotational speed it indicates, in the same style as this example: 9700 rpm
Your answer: 4000 rpm
